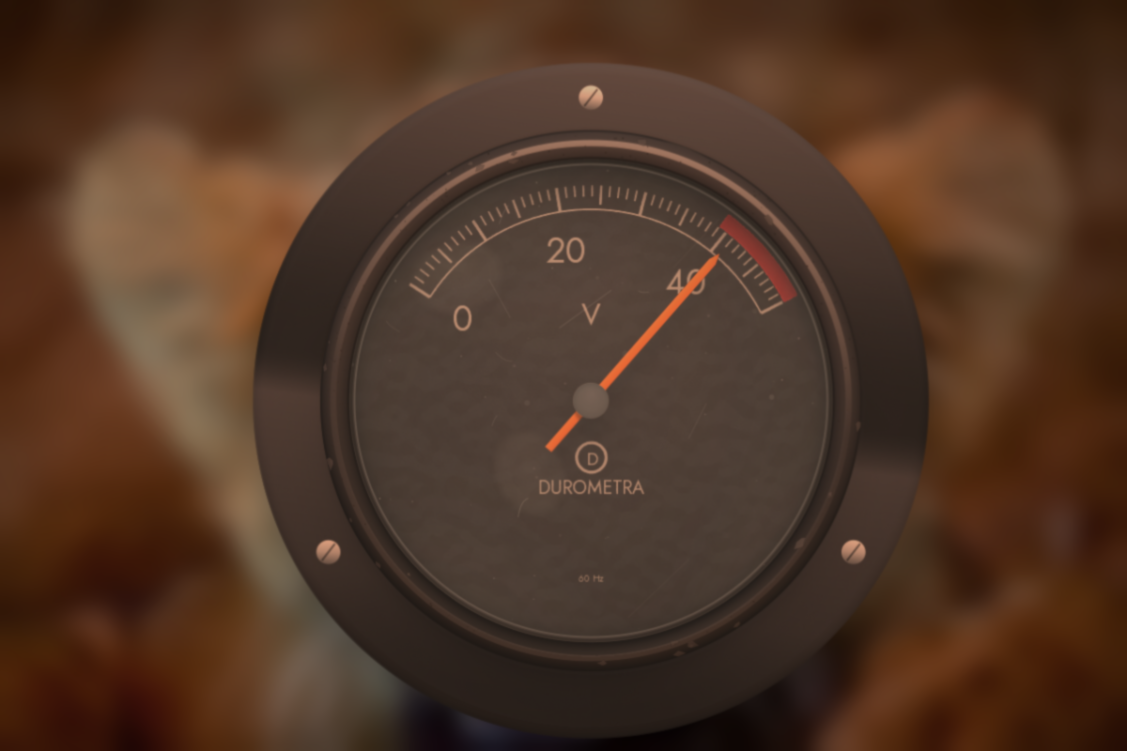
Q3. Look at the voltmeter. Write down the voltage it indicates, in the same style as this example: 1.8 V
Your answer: 41 V
